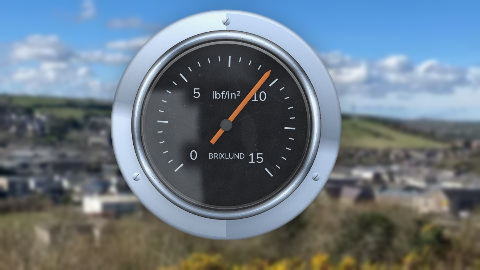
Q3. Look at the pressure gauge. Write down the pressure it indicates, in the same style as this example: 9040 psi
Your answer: 9.5 psi
